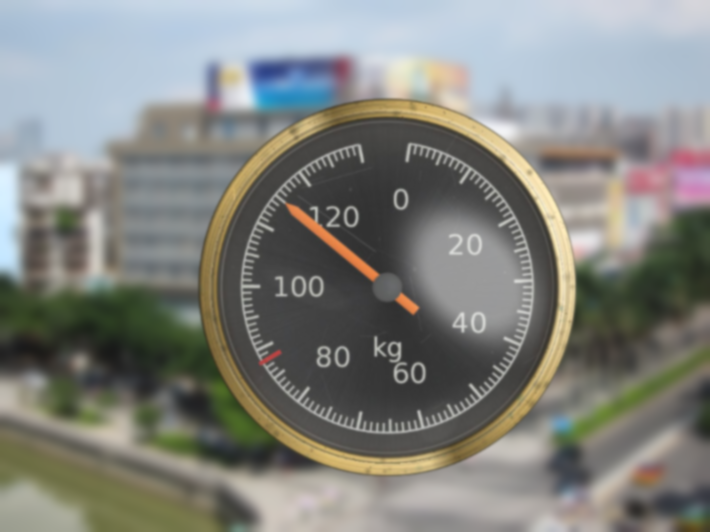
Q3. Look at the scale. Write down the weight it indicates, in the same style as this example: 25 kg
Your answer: 115 kg
